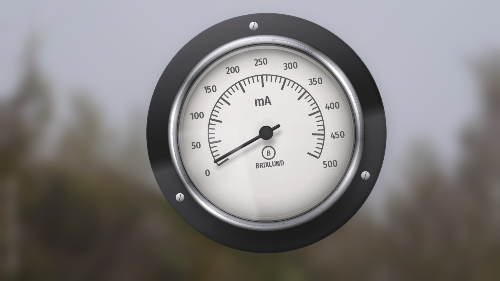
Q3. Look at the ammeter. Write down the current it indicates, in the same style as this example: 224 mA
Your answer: 10 mA
